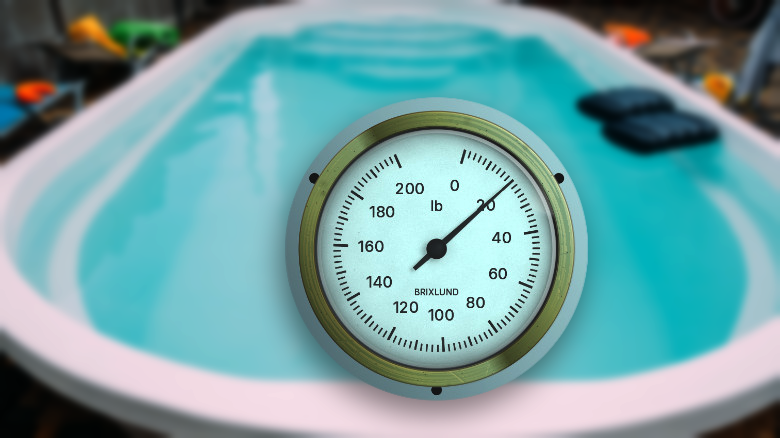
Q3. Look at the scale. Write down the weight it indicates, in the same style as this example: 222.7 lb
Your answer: 20 lb
